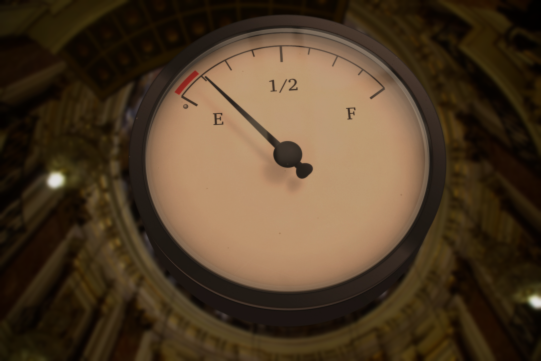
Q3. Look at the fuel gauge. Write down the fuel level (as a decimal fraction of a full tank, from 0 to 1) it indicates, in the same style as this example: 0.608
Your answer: 0.125
